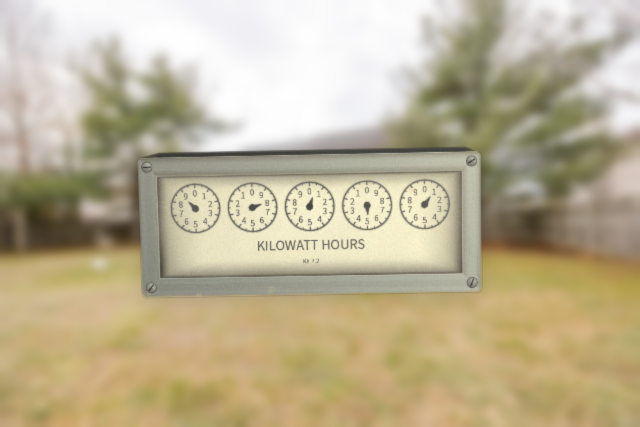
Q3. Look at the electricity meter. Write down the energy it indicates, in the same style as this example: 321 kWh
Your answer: 88051 kWh
